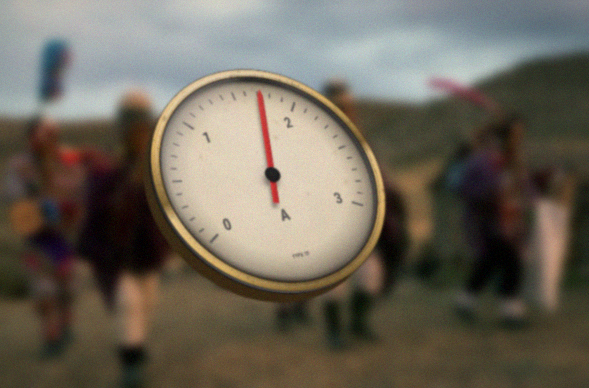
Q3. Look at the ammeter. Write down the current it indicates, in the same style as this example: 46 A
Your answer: 1.7 A
